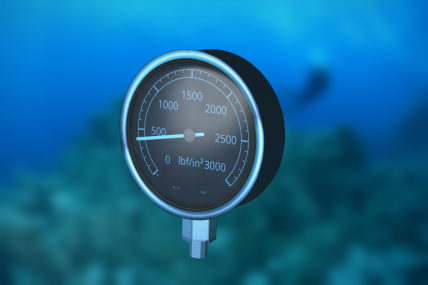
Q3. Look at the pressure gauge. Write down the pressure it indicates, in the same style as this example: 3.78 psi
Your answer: 400 psi
